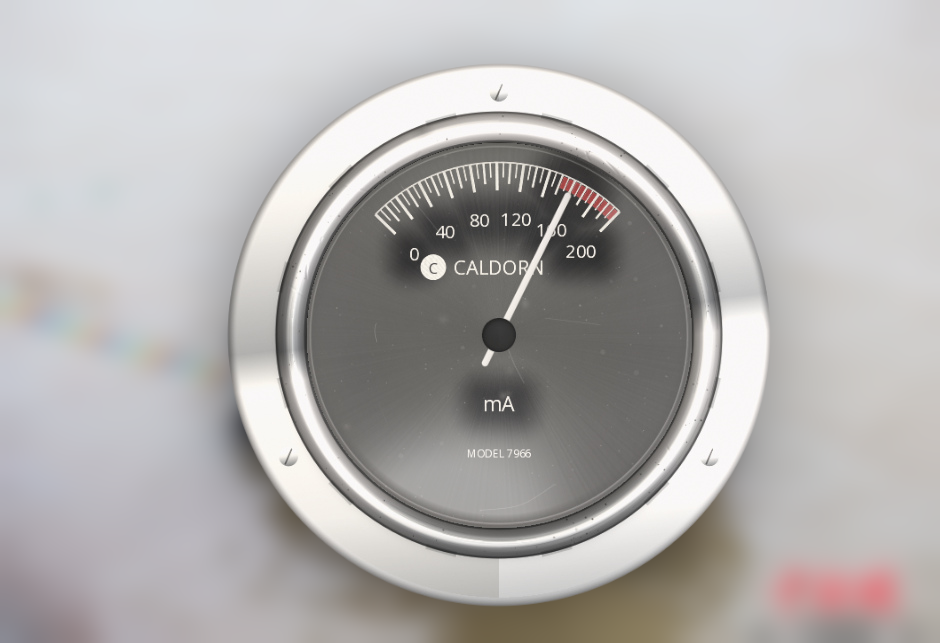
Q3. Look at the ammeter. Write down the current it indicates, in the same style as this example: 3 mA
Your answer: 160 mA
